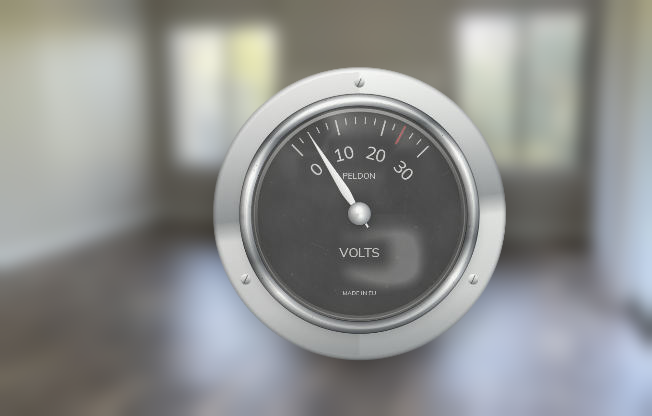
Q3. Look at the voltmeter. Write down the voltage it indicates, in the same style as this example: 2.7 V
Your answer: 4 V
